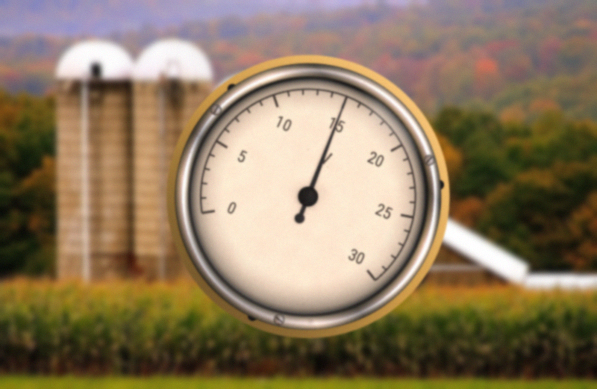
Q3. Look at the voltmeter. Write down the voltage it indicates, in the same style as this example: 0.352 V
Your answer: 15 V
